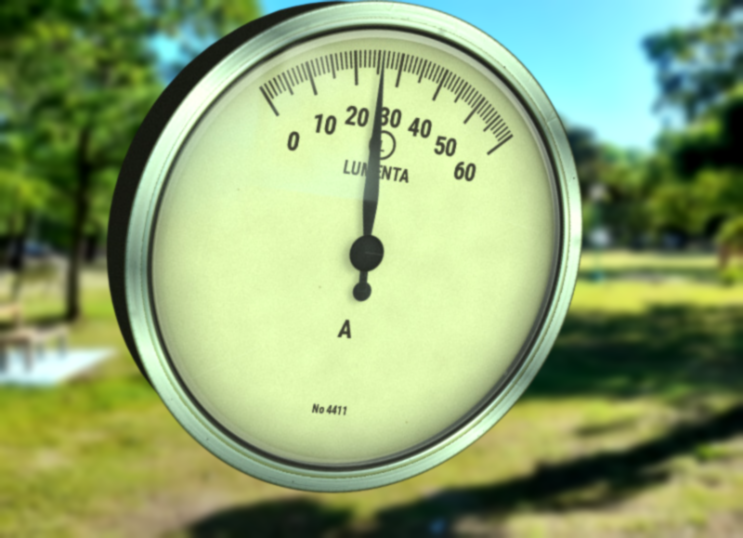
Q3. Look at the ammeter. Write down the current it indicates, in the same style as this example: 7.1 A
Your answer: 25 A
